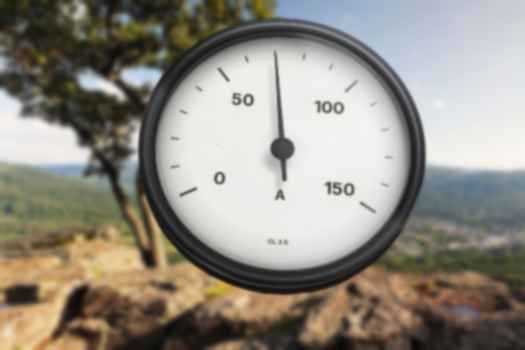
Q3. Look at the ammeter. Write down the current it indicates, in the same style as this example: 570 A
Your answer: 70 A
